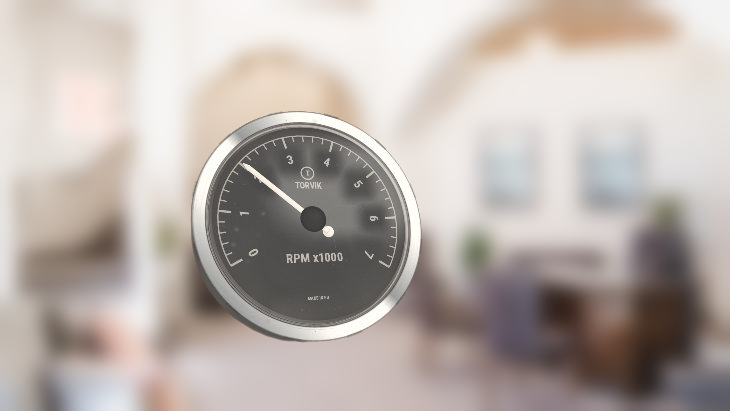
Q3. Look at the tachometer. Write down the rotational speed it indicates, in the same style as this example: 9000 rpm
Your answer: 2000 rpm
